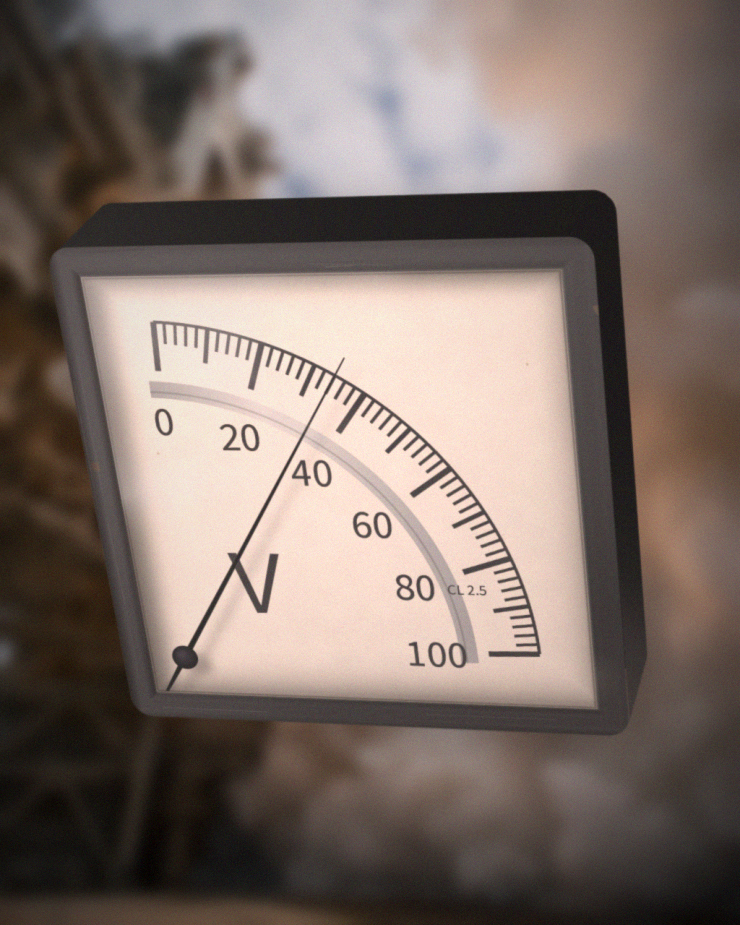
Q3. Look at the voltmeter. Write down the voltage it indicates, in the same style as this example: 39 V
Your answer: 34 V
